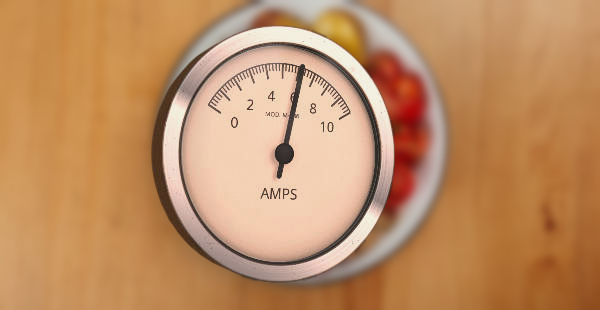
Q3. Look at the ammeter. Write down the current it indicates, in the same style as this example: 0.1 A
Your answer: 6 A
